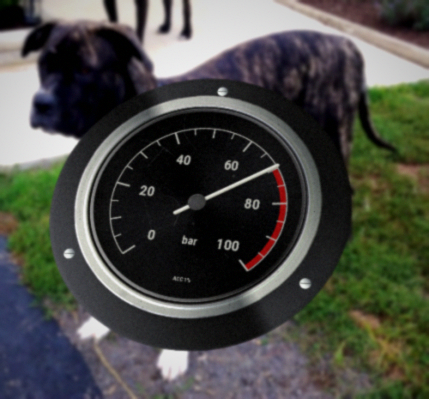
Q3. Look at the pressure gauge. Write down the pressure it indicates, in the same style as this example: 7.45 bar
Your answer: 70 bar
